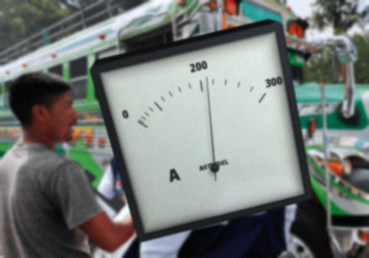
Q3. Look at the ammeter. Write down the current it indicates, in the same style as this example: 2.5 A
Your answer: 210 A
